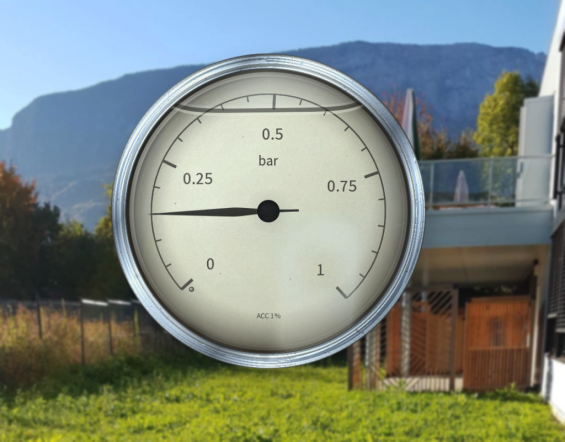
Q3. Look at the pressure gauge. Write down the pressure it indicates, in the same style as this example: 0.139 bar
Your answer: 0.15 bar
